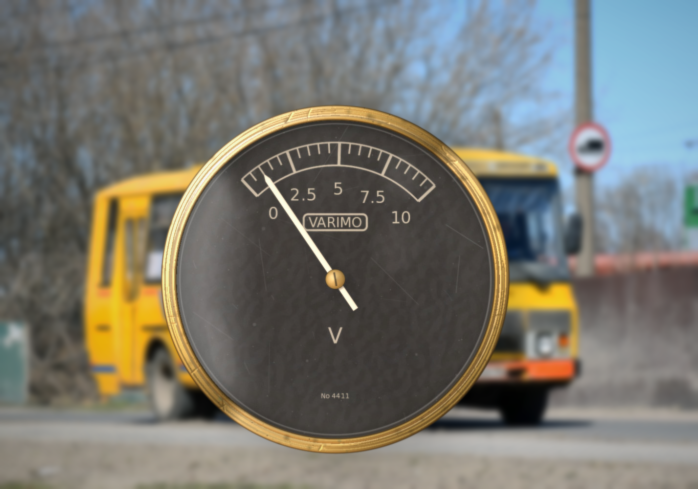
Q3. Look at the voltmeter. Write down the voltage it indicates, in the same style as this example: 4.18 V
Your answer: 1 V
